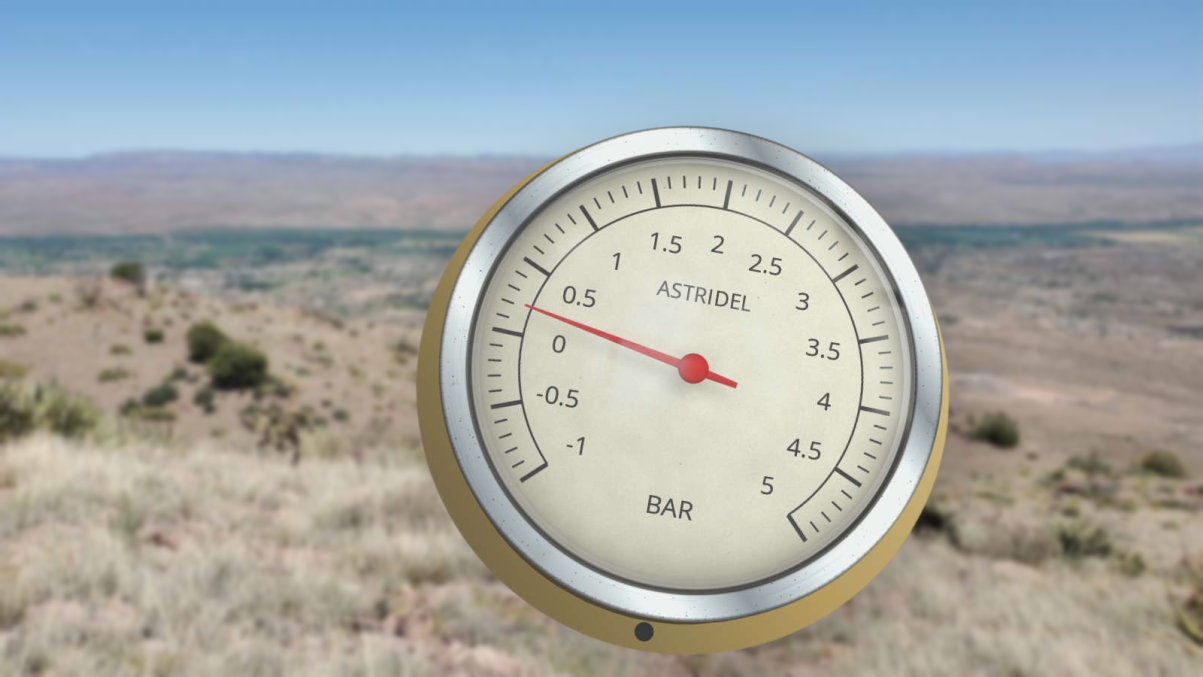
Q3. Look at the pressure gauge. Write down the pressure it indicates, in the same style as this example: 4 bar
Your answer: 0.2 bar
